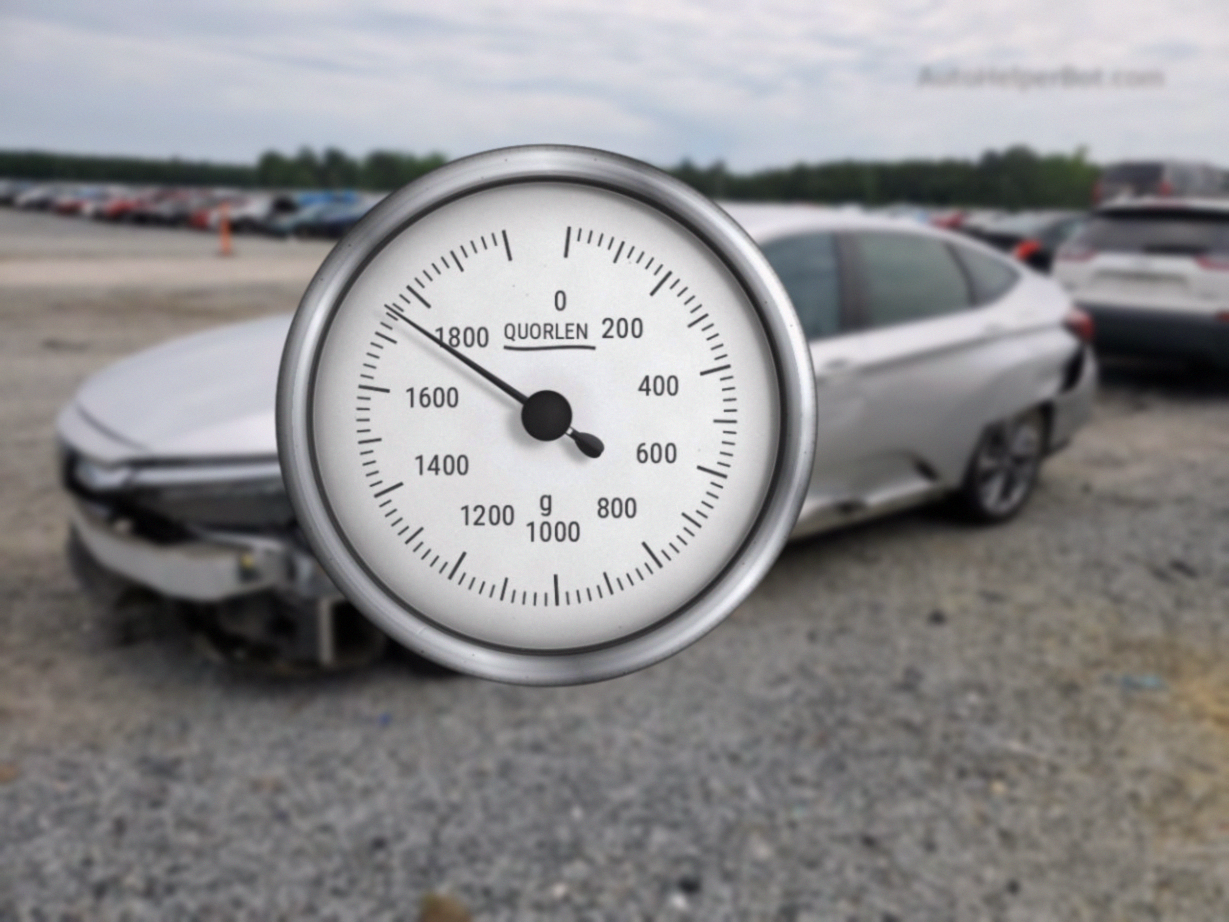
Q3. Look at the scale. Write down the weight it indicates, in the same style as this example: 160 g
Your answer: 1750 g
